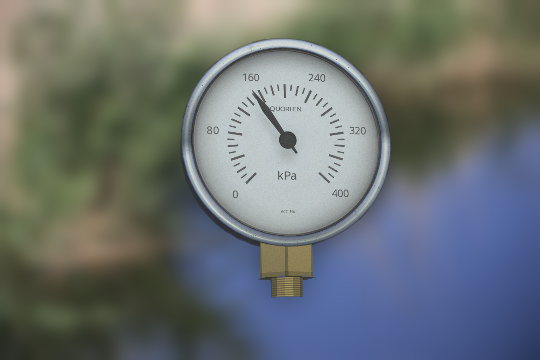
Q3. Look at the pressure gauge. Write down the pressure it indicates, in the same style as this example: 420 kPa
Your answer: 150 kPa
